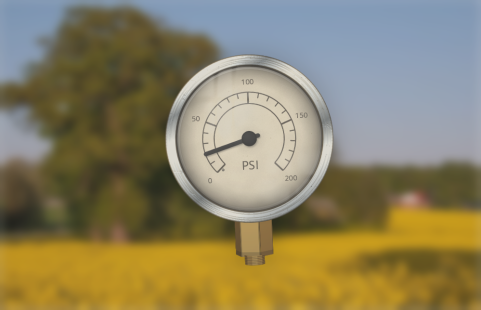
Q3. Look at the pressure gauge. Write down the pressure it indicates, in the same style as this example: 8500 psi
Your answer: 20 psi
